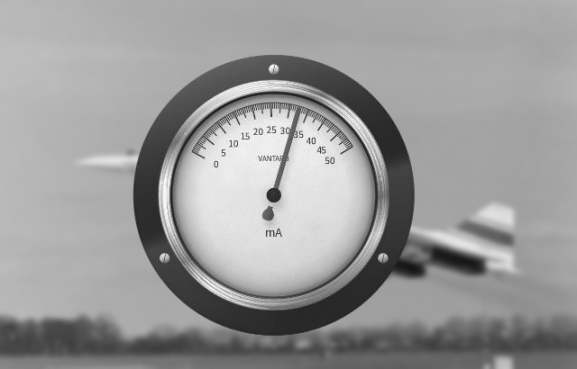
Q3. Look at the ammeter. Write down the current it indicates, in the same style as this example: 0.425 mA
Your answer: 32.5 mA
